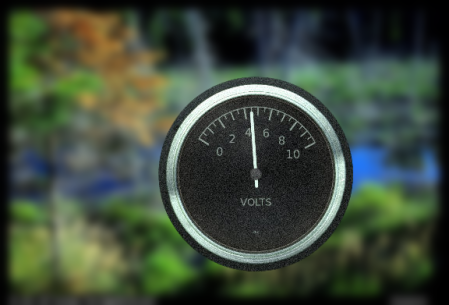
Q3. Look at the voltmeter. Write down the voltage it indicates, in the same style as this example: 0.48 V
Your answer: 4.5 V
